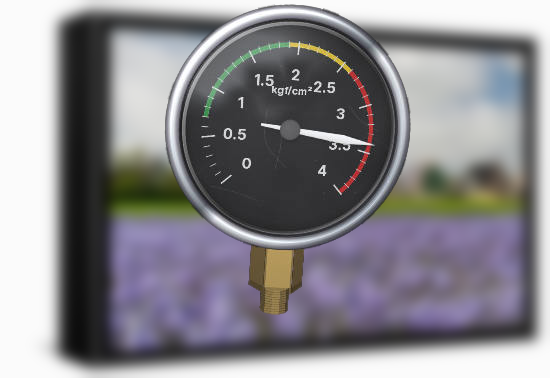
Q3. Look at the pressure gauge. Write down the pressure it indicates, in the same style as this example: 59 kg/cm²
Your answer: 3.4 kg/cm²
